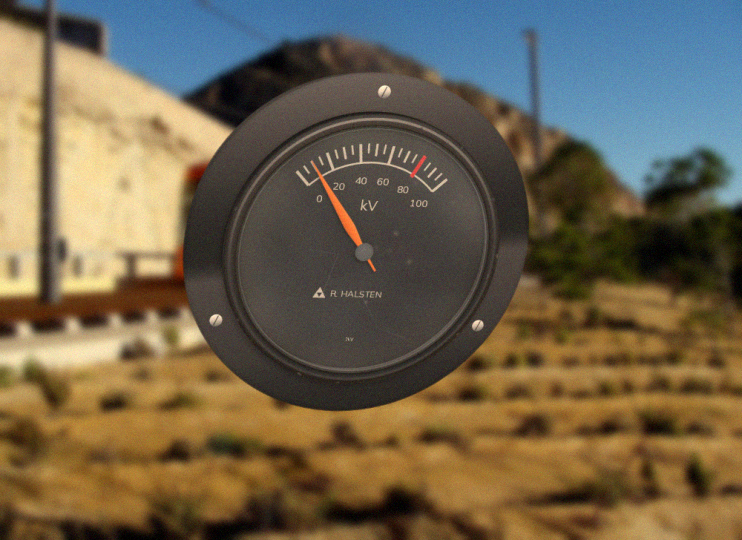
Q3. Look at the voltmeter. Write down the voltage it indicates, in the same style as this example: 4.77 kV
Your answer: 10 kV
